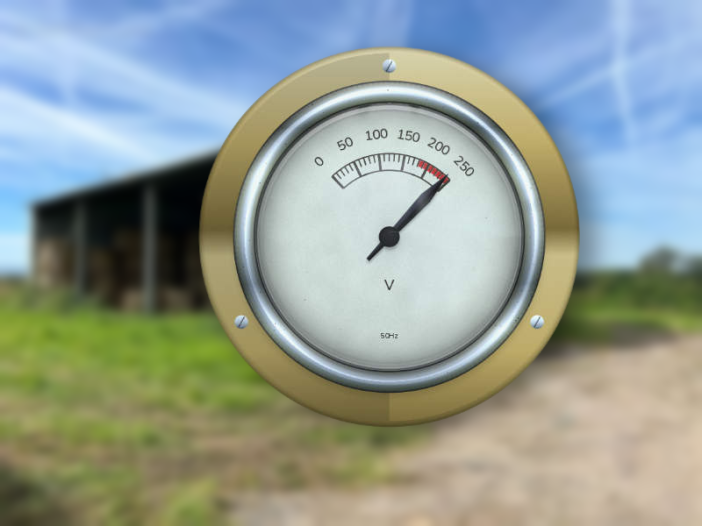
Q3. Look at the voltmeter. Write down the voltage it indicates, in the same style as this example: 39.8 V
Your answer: 240 V
